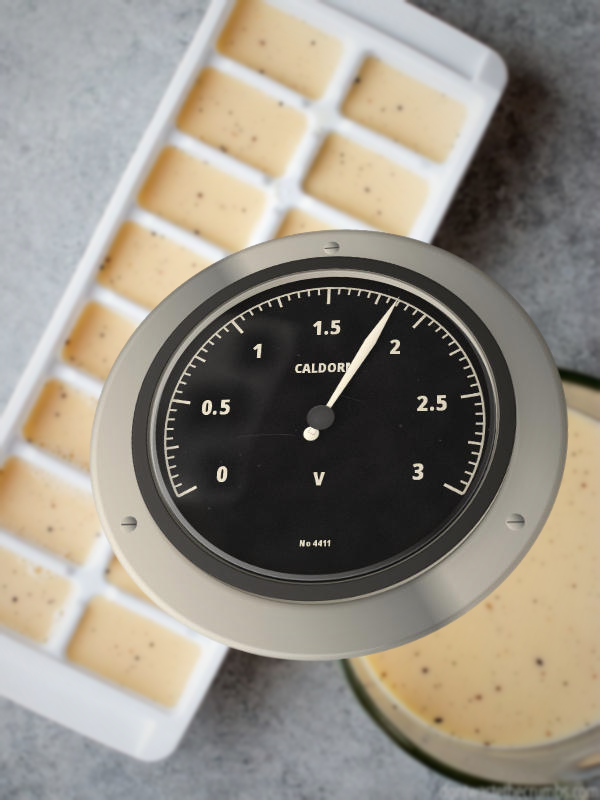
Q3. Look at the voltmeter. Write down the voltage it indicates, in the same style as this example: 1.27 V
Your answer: 1.85 V
